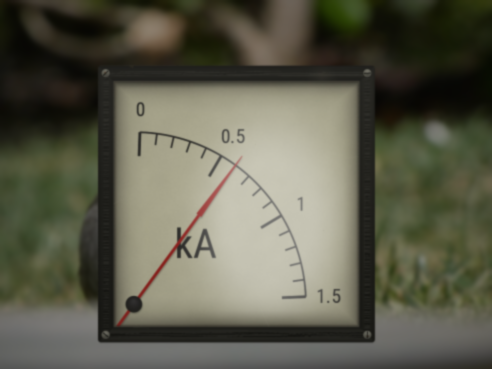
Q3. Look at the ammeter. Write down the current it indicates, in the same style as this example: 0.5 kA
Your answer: 0.6 kA
